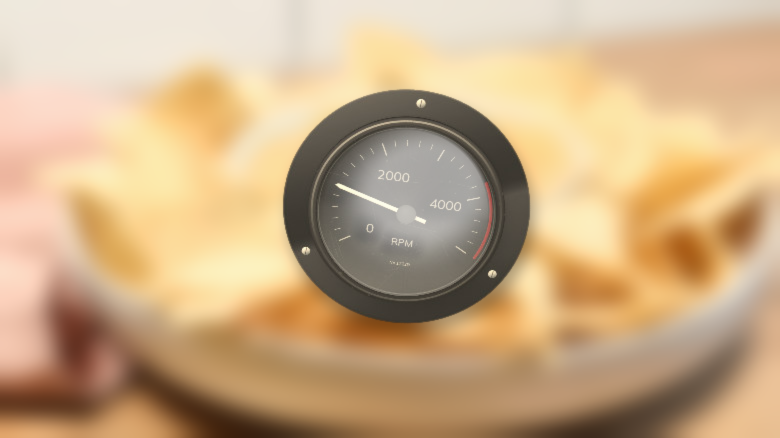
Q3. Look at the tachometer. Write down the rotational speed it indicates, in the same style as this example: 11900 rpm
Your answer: 1000 rpm
